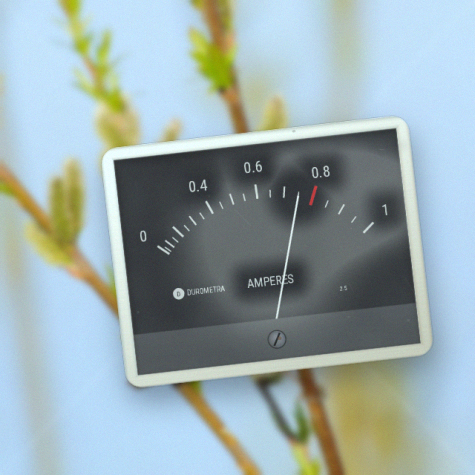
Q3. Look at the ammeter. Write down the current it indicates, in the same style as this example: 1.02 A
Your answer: 0.75 A
